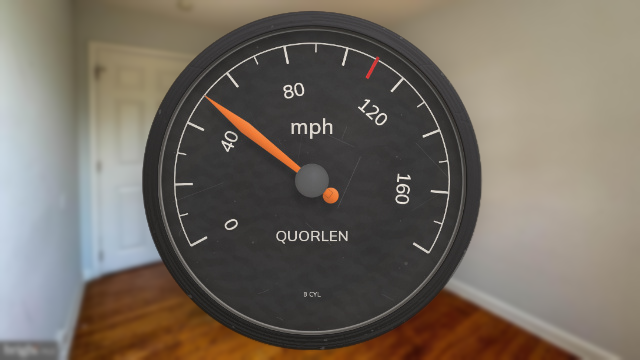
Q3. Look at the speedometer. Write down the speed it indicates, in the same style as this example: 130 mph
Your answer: 50 mph
